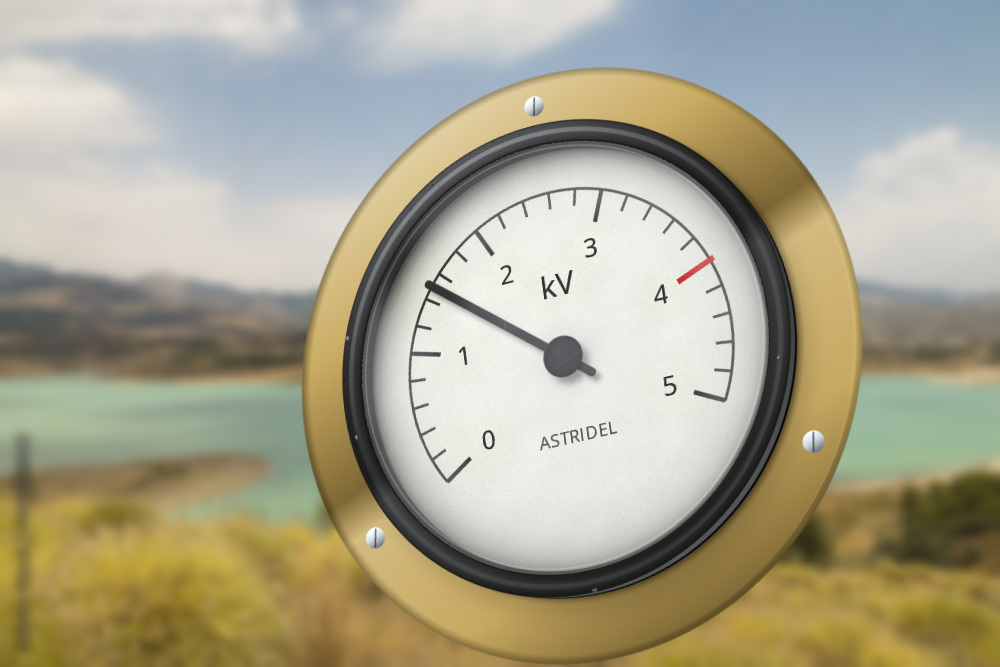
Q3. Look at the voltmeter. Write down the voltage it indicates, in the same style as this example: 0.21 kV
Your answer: 1.5 kV
